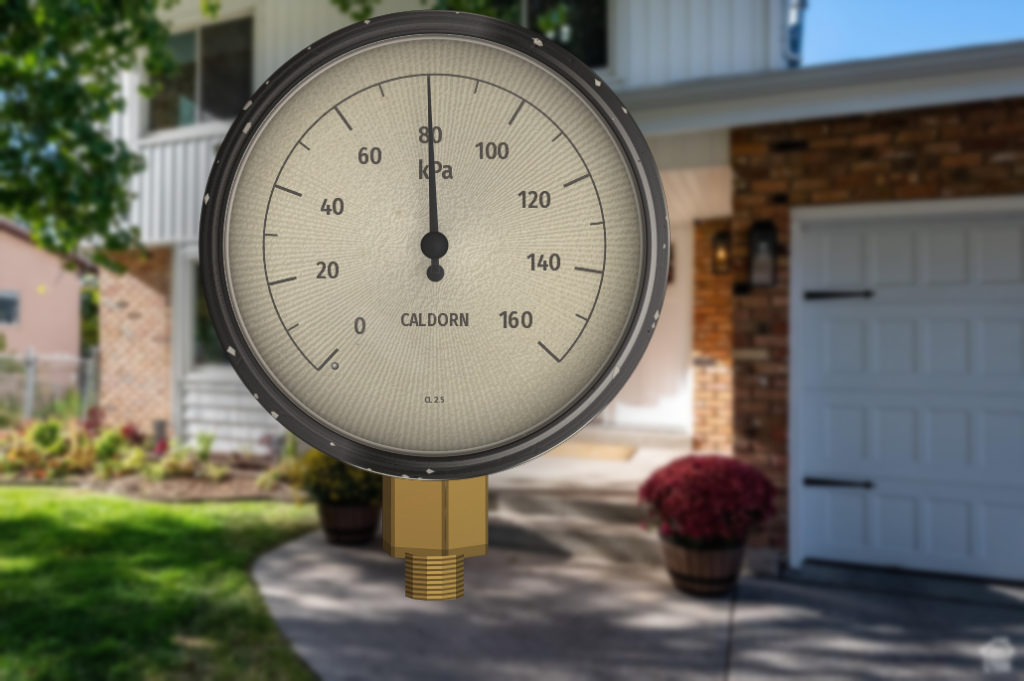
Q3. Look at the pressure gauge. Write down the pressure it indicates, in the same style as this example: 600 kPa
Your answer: 80 kPa
